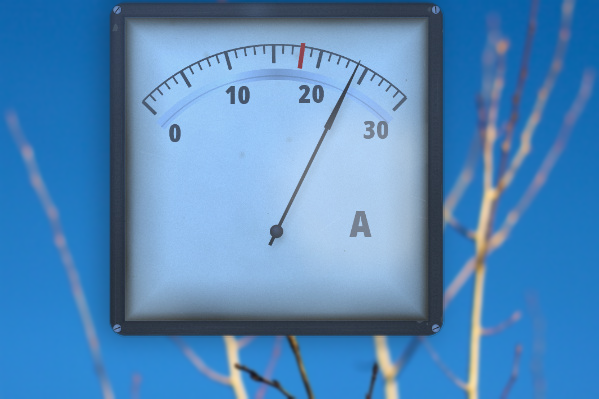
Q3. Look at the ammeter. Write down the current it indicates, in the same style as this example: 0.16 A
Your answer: 24 A
